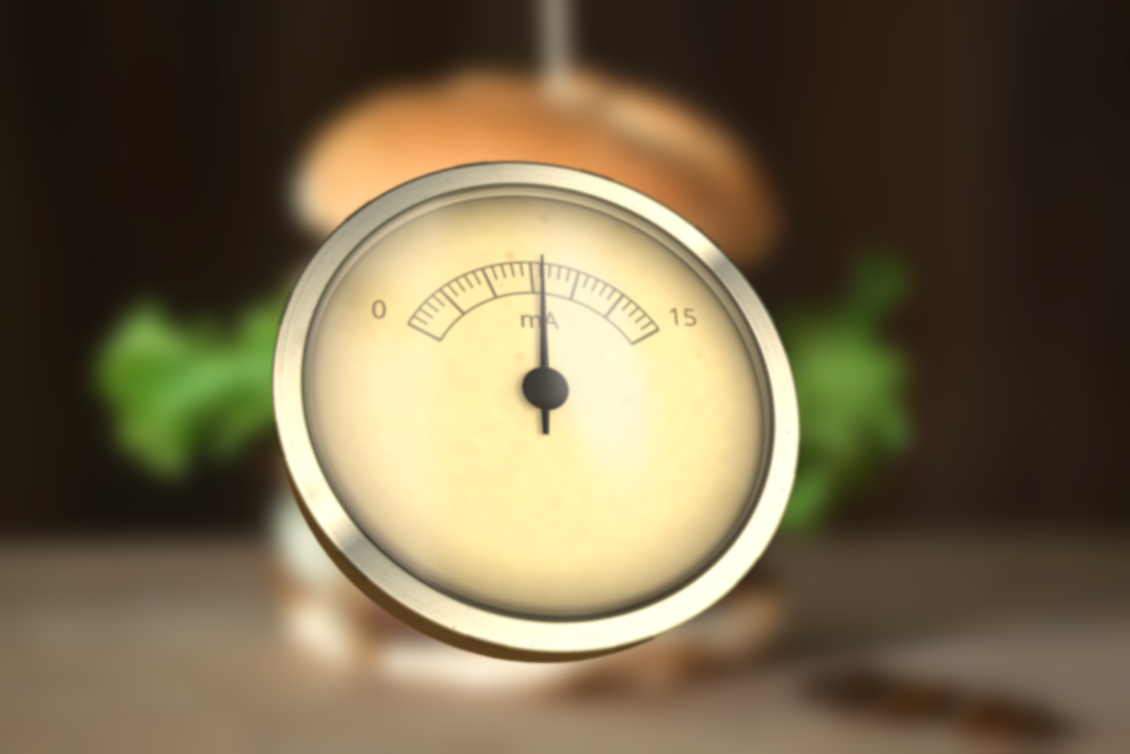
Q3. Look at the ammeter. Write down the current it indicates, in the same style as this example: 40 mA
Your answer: 8 mA
